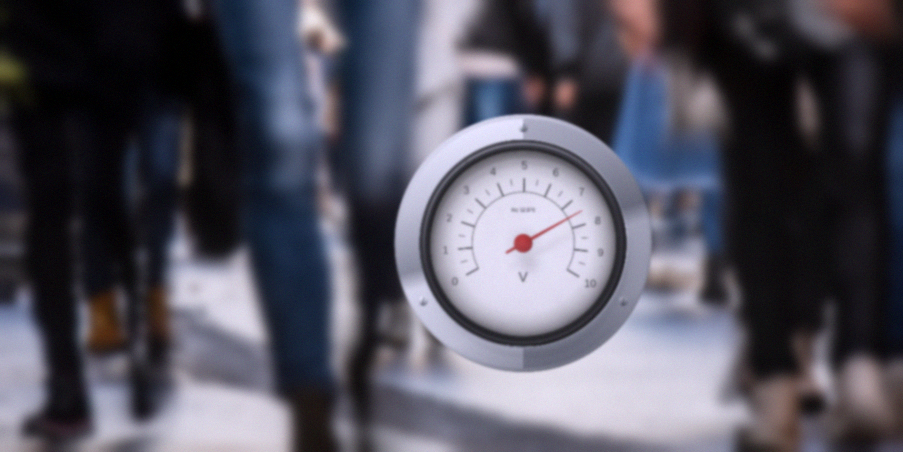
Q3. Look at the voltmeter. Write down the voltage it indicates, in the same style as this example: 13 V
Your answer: 7.5 V
